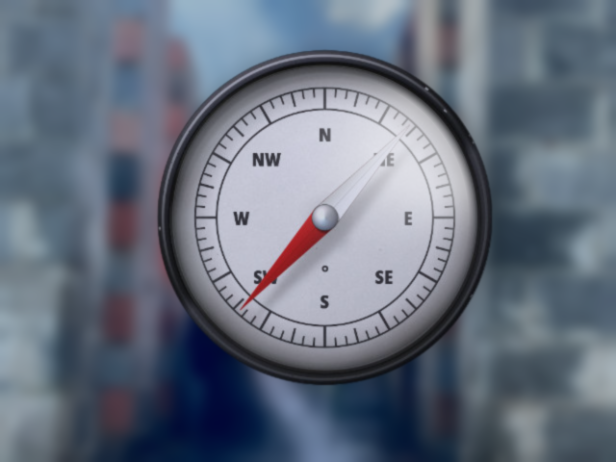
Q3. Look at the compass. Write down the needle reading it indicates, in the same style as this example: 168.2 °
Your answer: 222.5 °
